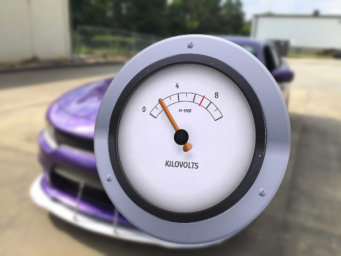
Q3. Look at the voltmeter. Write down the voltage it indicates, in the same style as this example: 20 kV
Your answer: 2 kV
